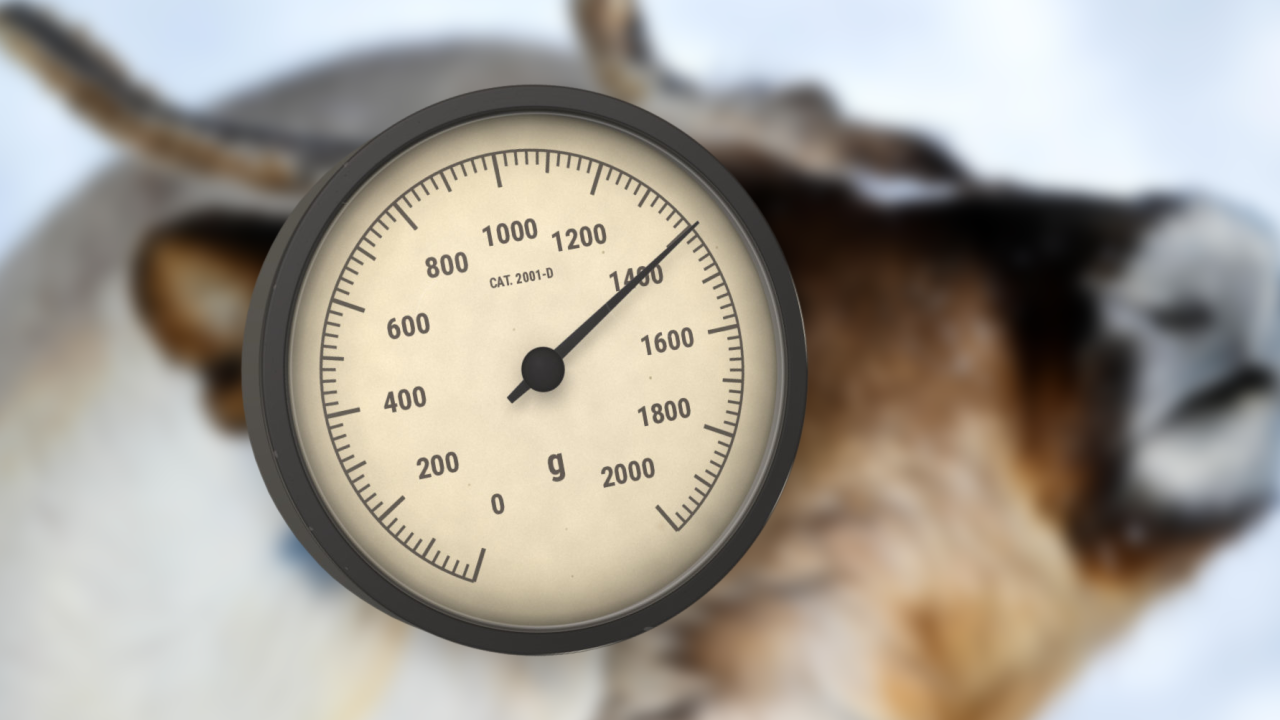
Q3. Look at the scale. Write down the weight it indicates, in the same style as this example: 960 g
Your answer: 1400 g
